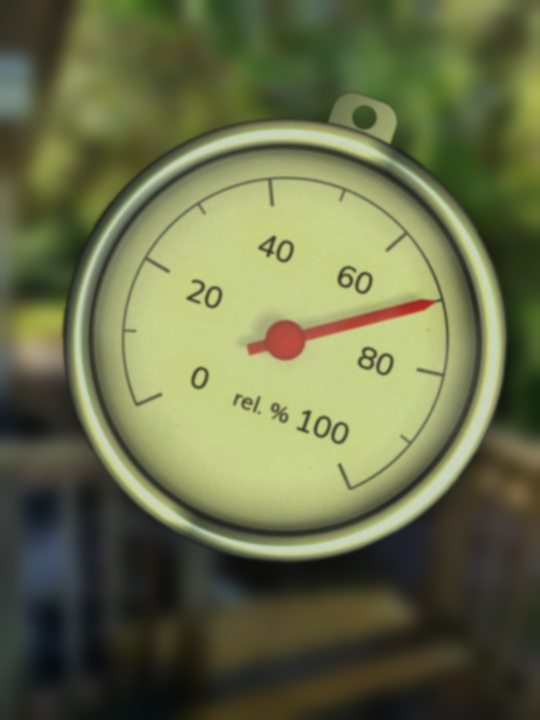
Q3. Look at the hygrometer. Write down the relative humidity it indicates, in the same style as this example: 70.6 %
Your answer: 70 %
